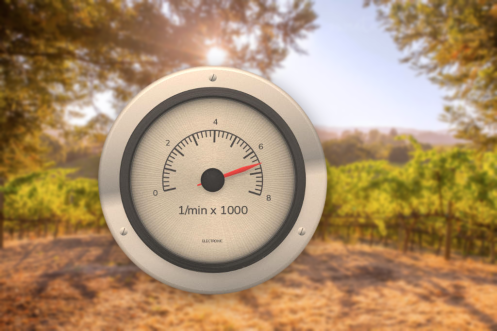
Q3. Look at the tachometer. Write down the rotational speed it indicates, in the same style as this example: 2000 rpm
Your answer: 6600 rpm
